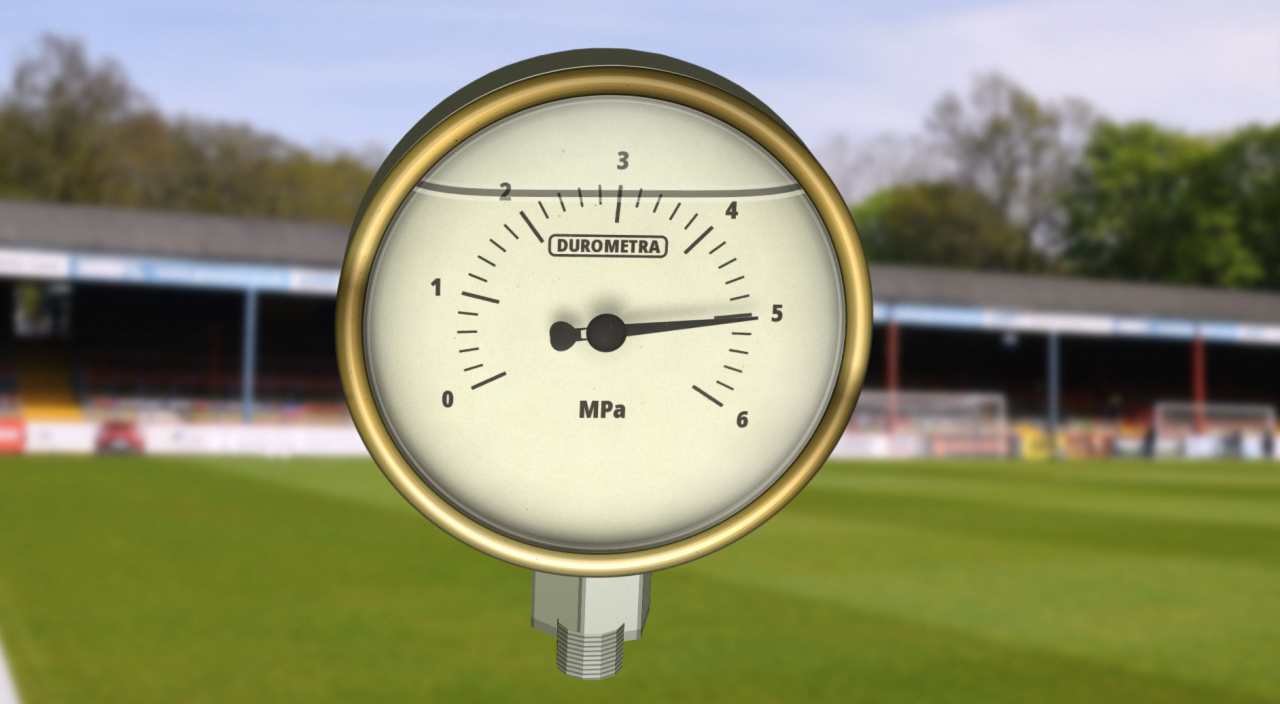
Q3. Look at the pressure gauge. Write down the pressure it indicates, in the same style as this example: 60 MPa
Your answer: 5 MPa
